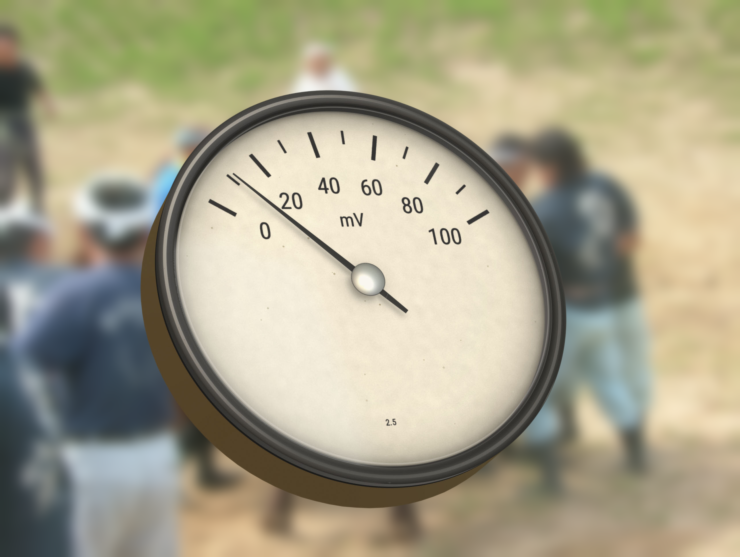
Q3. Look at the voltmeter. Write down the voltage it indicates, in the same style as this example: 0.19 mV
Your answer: 10 mV
